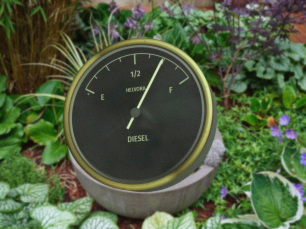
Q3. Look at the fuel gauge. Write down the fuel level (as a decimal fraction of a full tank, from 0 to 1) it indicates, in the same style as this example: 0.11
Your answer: 0.75
